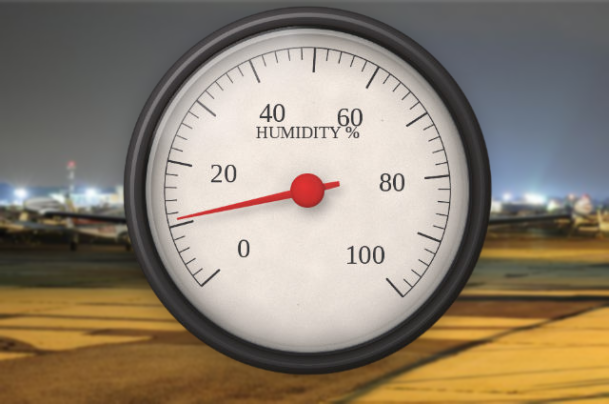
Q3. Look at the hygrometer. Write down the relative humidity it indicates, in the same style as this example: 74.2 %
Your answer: 11 %
